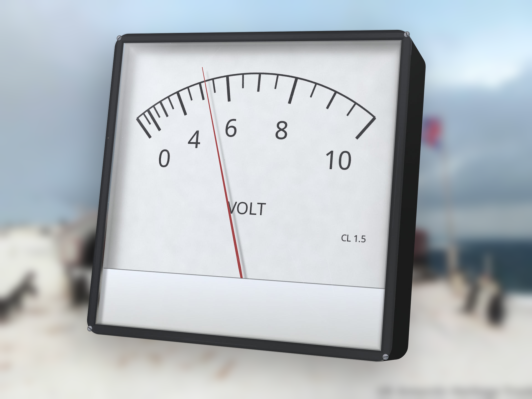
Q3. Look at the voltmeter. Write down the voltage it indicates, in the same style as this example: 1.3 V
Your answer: 5.25 V
